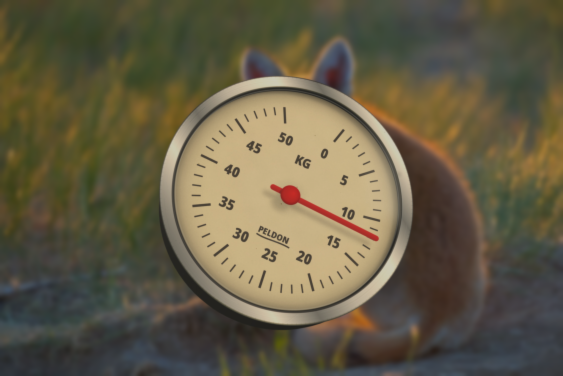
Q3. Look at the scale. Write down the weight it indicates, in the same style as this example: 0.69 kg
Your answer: 12 kg
